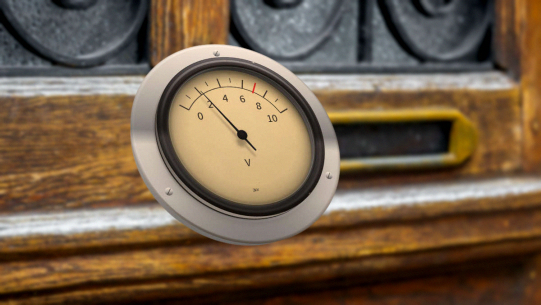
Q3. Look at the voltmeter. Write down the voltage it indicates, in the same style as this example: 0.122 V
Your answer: 2 V
